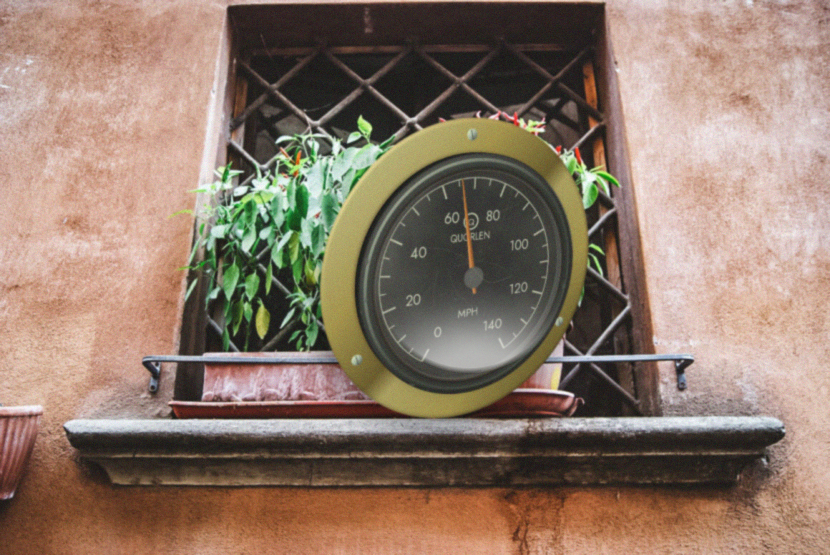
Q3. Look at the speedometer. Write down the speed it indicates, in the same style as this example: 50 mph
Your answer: 65 mph
